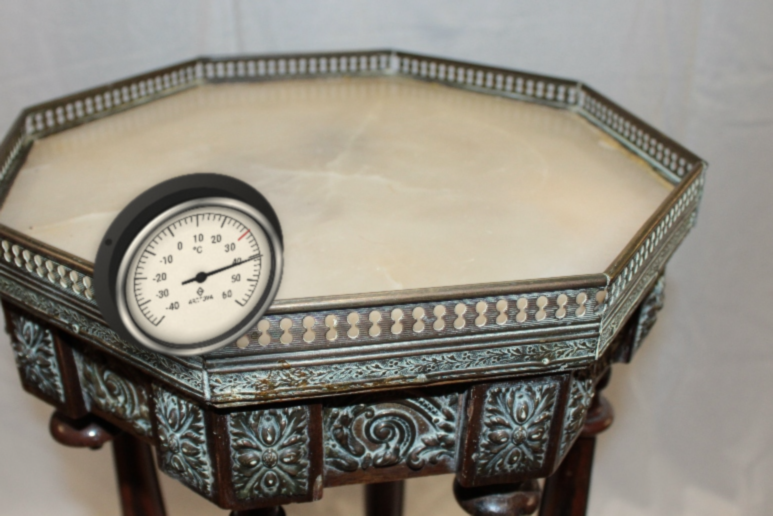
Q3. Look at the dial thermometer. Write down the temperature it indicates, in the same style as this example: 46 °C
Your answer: 40 °C
